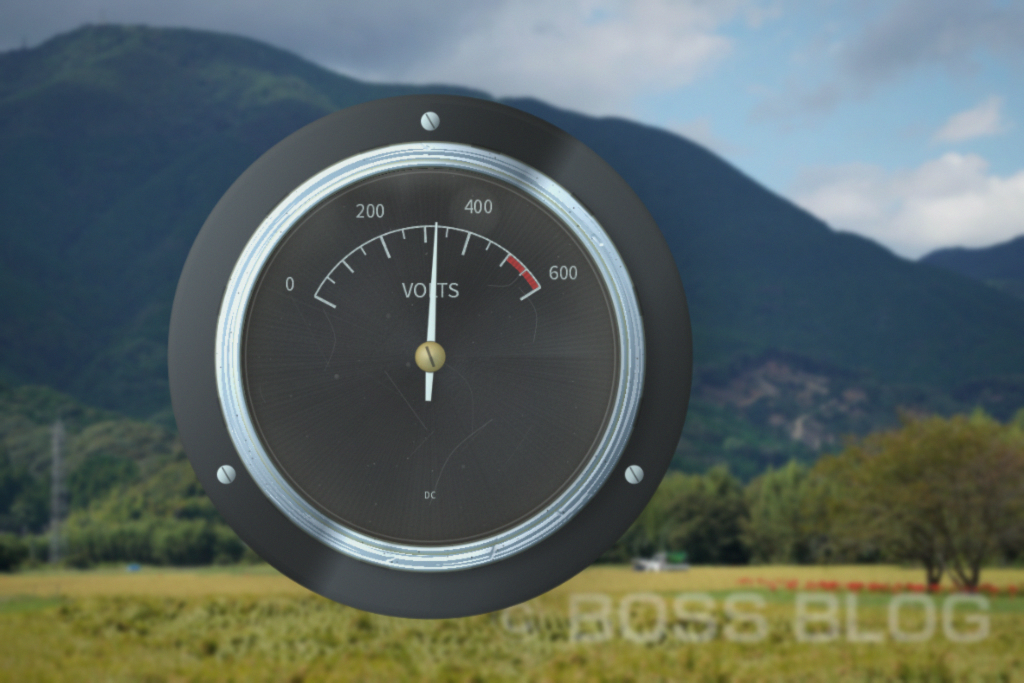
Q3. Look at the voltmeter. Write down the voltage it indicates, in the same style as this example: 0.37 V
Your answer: 325 V
